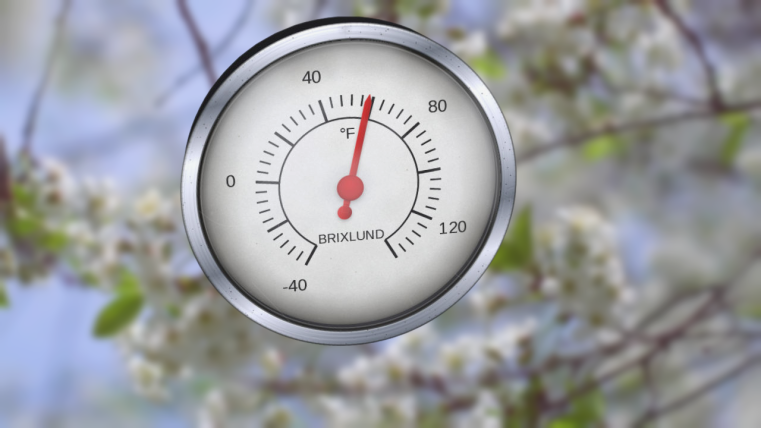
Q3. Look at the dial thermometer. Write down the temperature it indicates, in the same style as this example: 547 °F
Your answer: 58 °F
